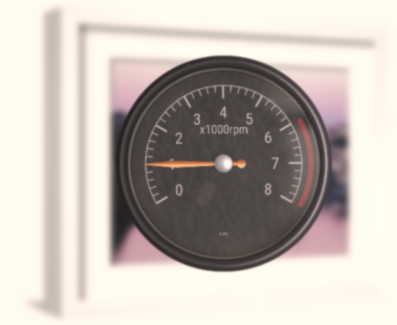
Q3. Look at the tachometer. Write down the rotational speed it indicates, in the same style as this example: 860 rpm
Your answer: 1000 rpm
